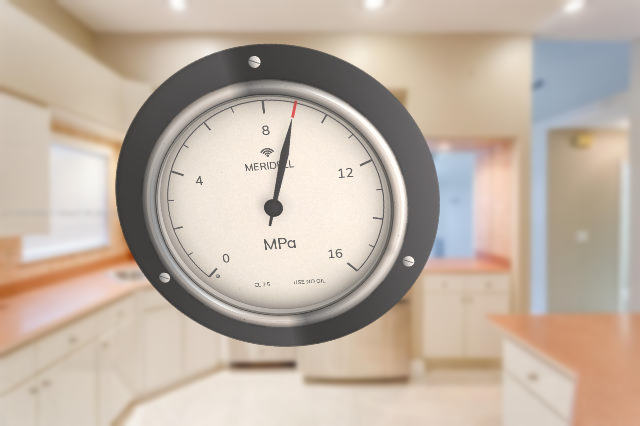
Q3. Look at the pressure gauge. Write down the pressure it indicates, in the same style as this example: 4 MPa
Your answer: 9 MPa
